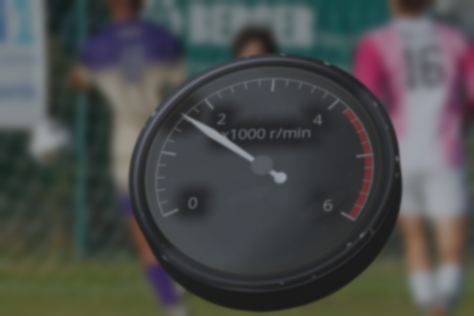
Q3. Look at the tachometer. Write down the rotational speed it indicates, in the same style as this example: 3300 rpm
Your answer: 1600 rpm
